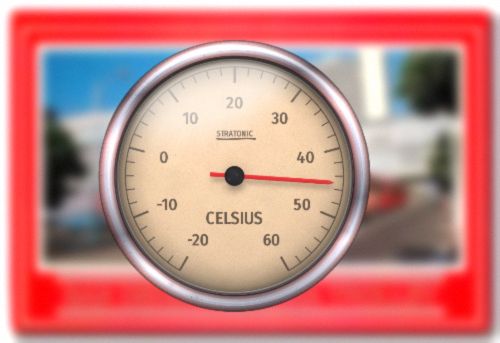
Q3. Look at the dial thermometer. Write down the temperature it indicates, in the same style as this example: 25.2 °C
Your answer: 45 °C
